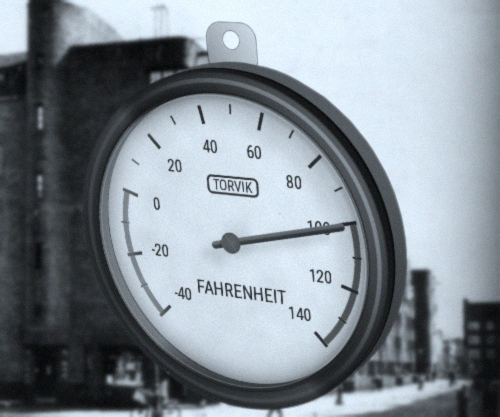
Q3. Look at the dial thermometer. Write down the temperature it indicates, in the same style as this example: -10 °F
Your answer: 100 °F
